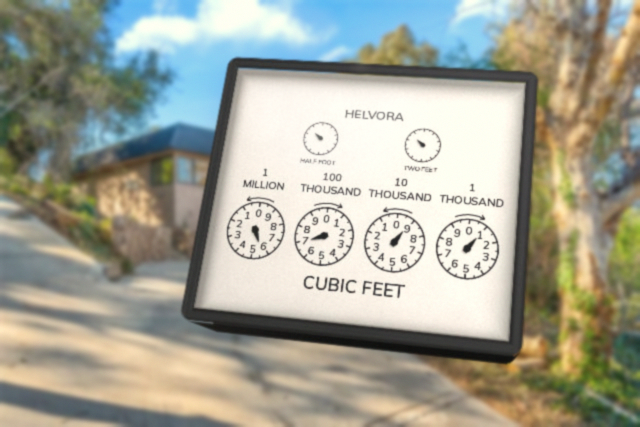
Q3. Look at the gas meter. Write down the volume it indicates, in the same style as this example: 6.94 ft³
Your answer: 569100 ft³
